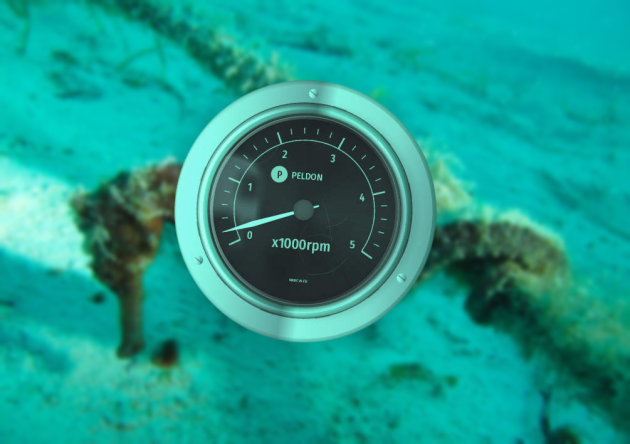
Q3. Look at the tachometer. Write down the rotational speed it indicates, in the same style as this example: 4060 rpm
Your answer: 200 rpm
